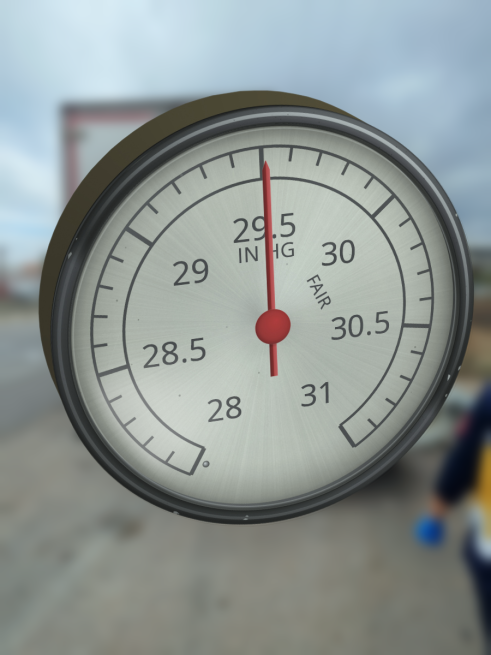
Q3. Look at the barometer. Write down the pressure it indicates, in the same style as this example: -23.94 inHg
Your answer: 29.5 inHg
